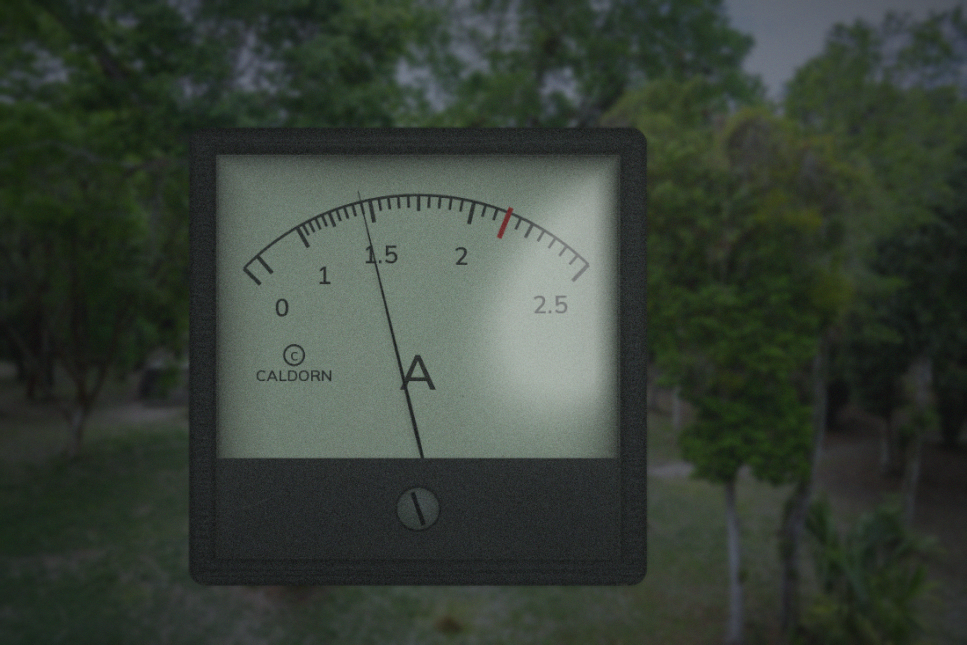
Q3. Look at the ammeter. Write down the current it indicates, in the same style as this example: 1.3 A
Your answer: 1.45 A
